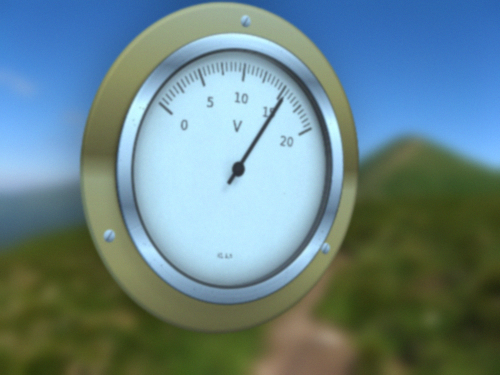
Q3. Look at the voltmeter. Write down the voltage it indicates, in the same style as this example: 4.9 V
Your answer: 15 V
